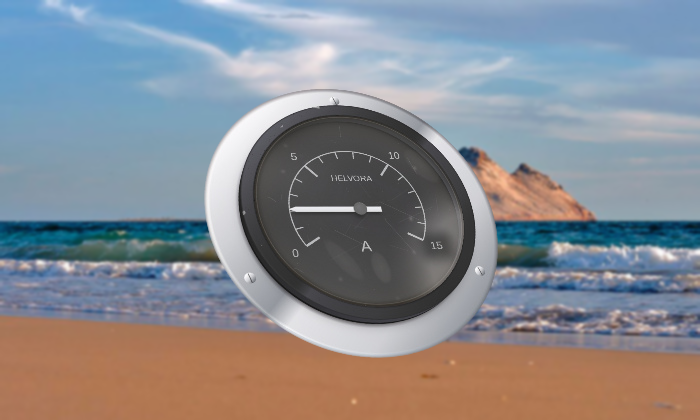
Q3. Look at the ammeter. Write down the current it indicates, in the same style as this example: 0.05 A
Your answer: 2 A
